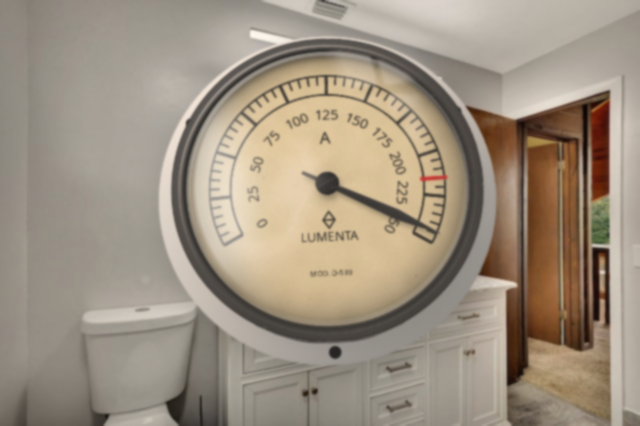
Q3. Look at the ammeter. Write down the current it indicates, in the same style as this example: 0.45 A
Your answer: 245 A
